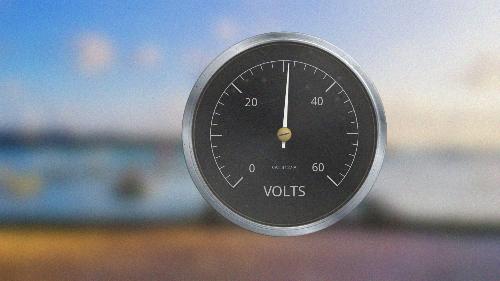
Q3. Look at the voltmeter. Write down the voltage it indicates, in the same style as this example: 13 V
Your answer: 31 V
